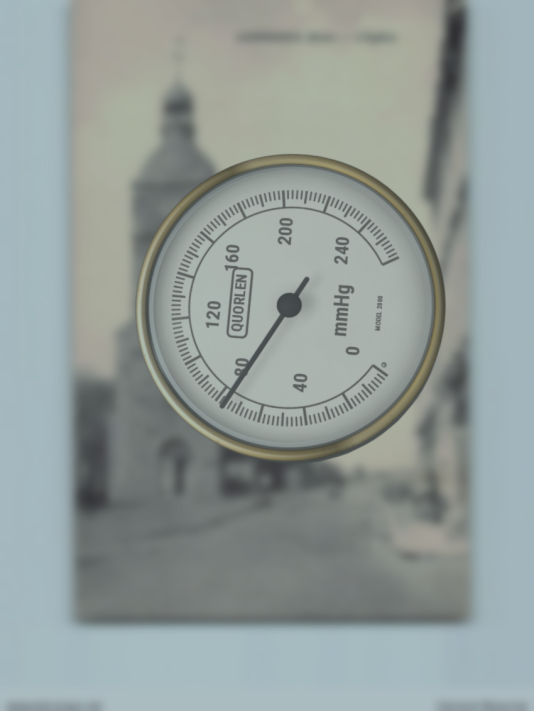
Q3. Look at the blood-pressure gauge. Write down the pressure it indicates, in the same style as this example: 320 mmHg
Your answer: 76 mmHg
